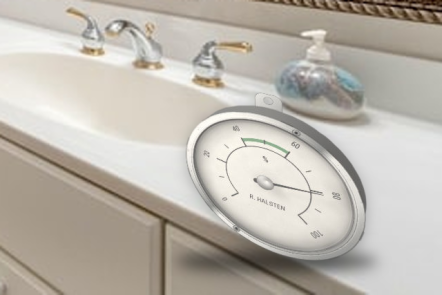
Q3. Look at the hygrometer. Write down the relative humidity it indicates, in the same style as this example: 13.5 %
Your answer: 80 %
